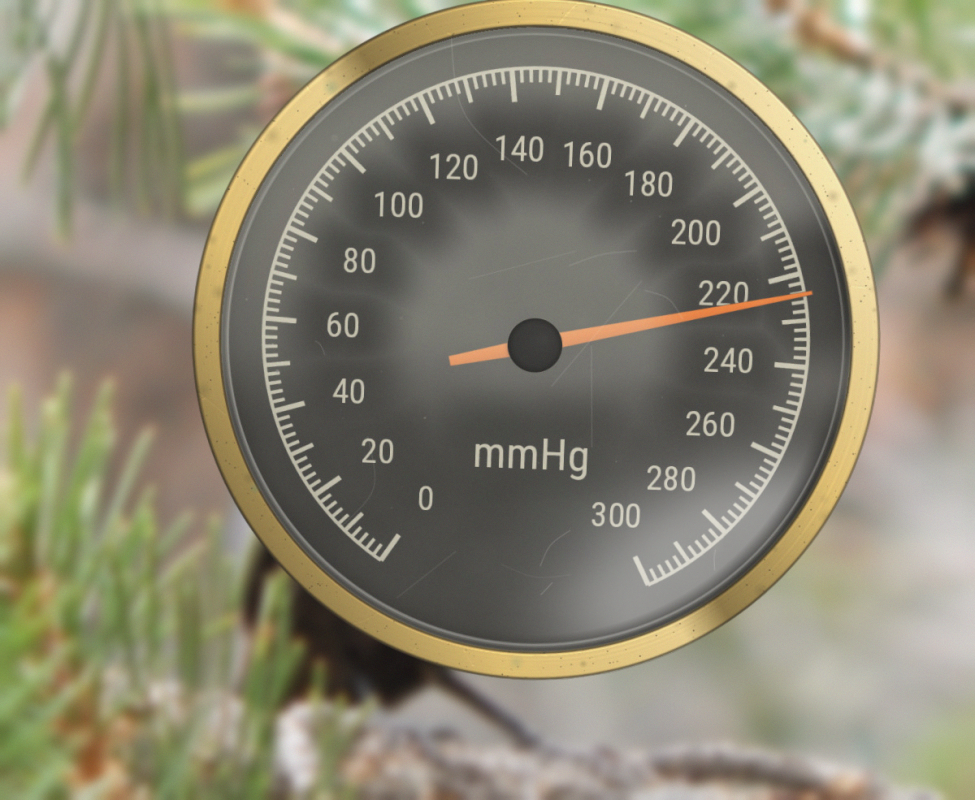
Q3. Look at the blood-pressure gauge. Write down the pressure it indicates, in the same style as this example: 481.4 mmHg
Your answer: 224 mmHg
